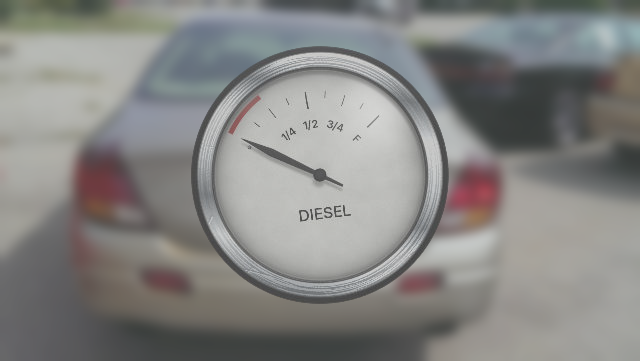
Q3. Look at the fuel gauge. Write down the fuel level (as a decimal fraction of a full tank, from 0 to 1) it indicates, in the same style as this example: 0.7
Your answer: 0
